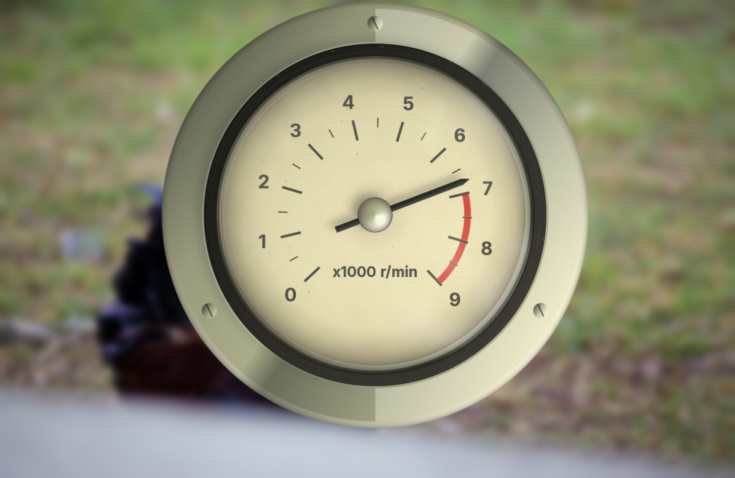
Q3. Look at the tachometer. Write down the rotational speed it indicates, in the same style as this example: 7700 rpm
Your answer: 6750 rpm
